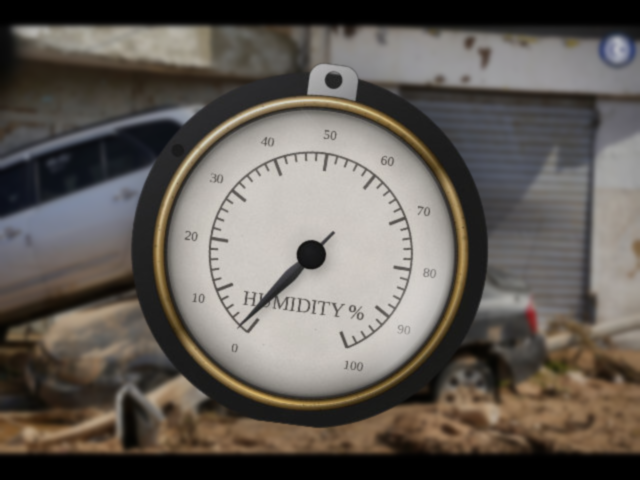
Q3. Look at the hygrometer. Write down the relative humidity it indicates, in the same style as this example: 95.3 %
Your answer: 2 %
